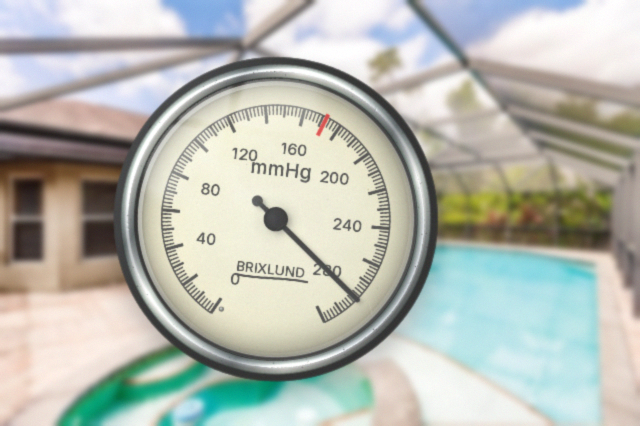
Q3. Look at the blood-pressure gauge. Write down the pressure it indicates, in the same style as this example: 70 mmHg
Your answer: 280 mmHg
